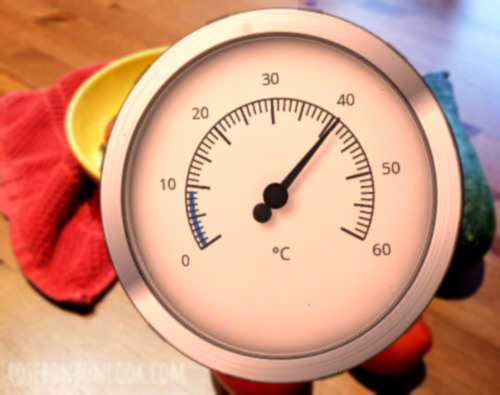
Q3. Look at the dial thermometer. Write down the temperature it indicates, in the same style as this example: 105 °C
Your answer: 41 °C
